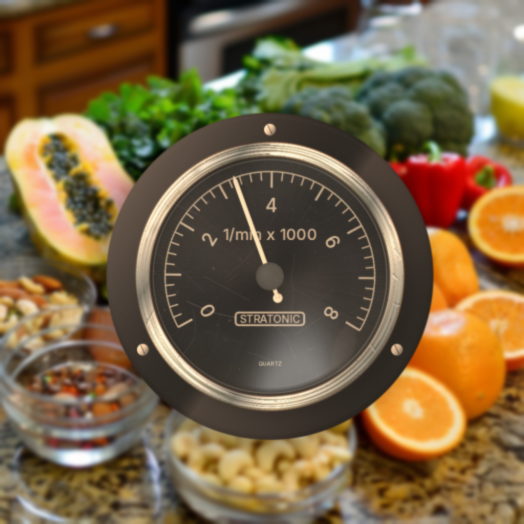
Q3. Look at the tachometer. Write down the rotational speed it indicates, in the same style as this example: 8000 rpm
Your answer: 3300 rpm
